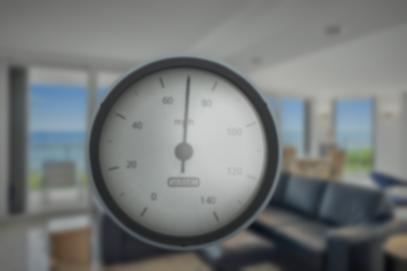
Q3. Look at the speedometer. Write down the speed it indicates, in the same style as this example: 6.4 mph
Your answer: 70 mph
